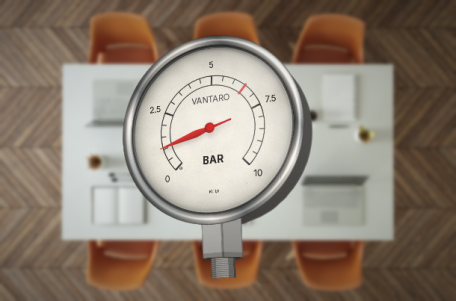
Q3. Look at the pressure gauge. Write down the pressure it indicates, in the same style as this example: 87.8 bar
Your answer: 1 bar
